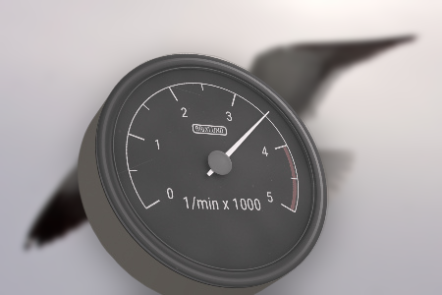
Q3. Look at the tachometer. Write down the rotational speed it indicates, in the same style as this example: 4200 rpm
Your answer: 3500 rpm
